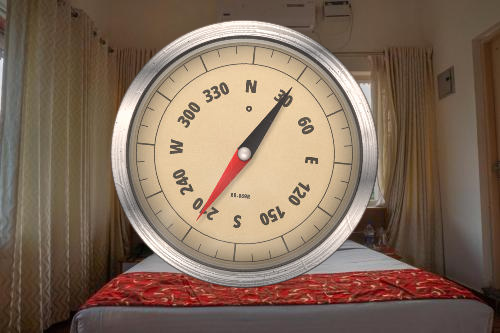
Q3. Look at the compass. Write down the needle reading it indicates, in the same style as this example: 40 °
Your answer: 210 °
